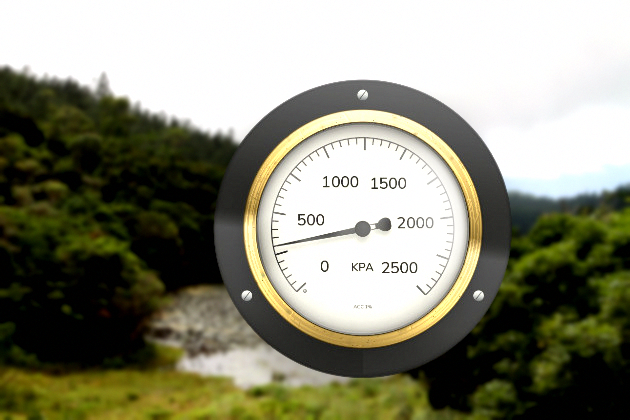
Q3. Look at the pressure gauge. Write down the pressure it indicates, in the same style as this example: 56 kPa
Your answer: 300 kPa
